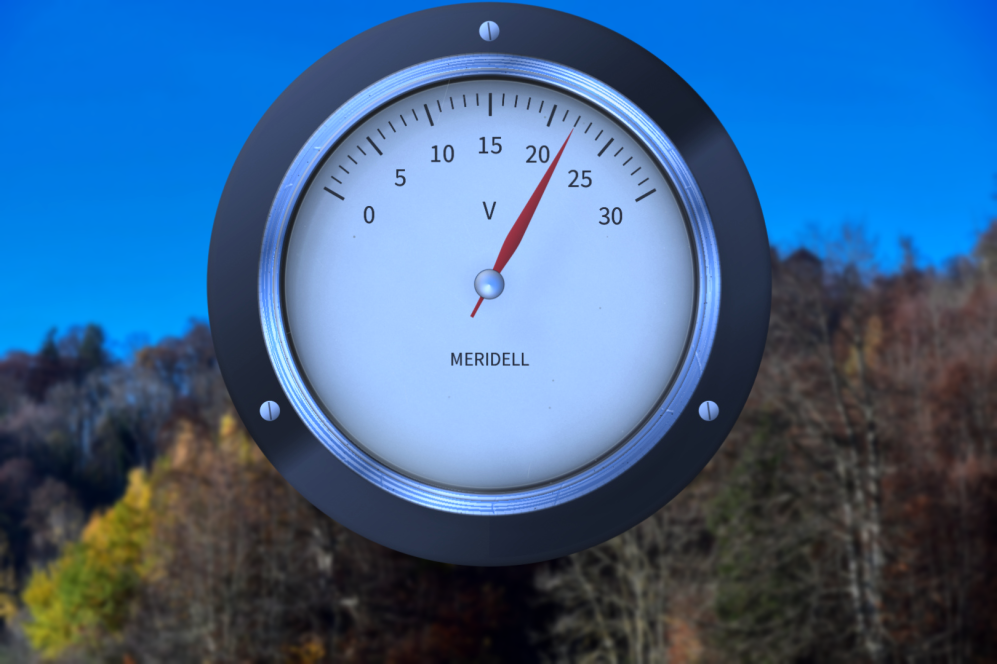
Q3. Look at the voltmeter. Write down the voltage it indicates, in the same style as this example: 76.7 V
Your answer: 22 V
